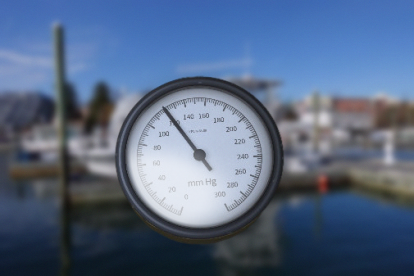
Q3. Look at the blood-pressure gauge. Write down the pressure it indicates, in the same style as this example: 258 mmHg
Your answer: 120 mmHg
